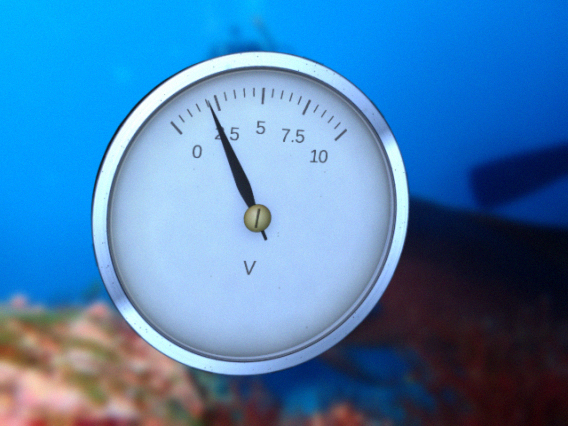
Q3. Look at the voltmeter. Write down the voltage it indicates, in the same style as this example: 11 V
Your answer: 2 V
